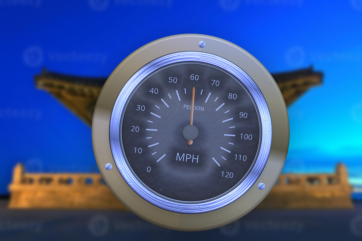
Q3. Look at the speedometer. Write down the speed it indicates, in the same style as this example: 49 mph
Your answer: 60 mph
